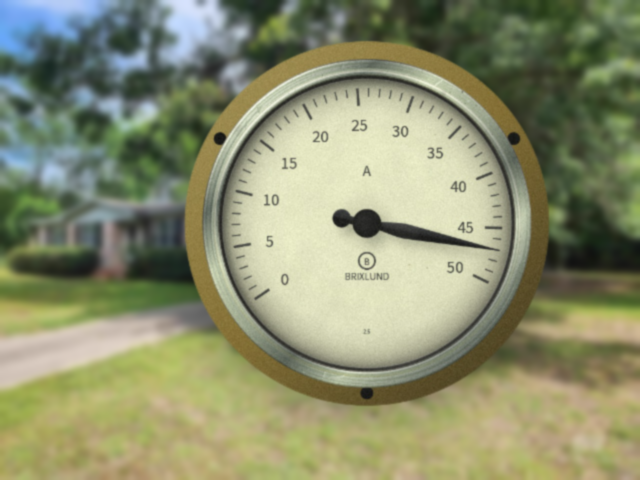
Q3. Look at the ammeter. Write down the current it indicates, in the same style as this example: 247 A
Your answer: 47 A
